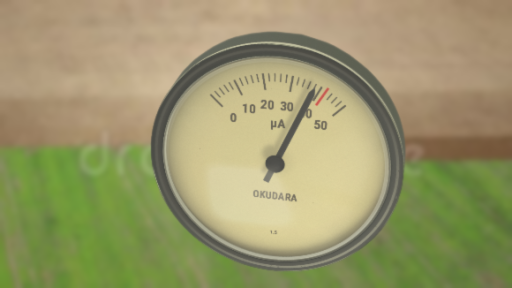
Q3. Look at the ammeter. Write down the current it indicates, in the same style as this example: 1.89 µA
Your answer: 38 µA
